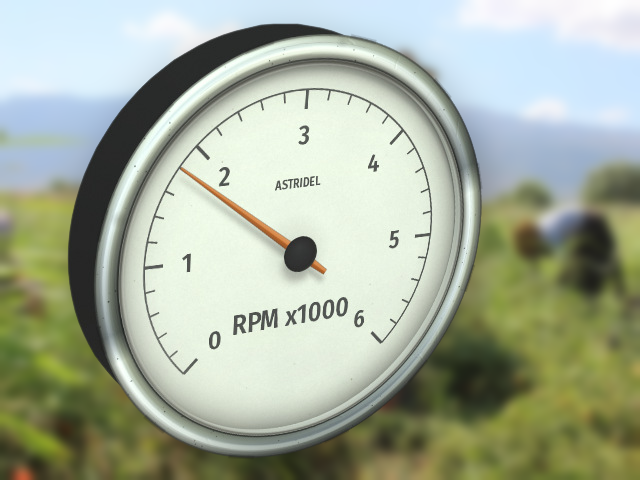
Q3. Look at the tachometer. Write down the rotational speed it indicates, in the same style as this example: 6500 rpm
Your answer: 1800 rpm
